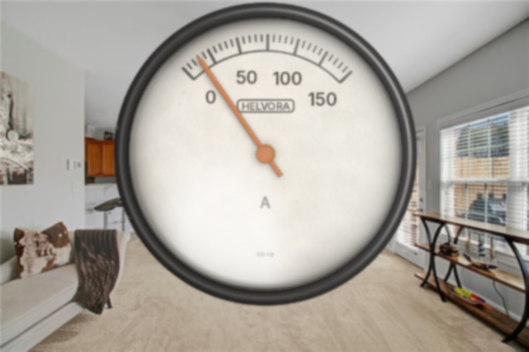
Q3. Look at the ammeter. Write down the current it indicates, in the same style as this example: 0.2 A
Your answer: 15 A
